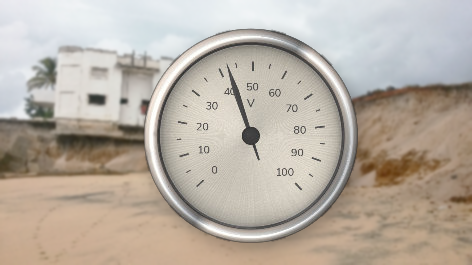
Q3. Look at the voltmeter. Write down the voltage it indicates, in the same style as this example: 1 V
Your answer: 42.5 V
